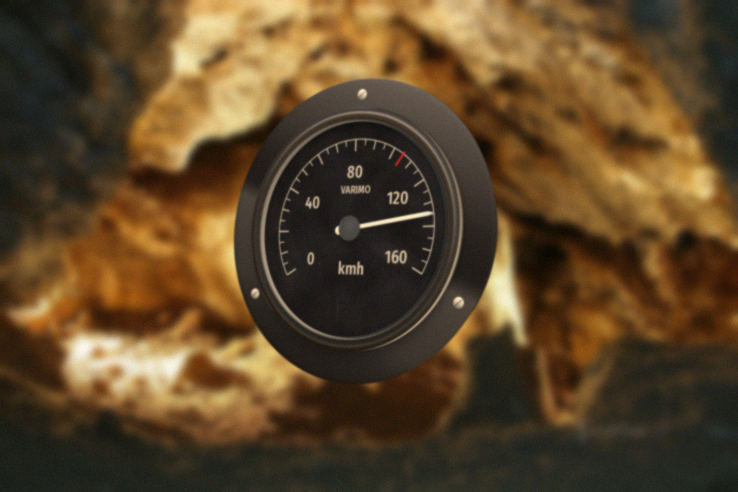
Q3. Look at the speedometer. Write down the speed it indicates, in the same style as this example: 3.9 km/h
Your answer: 135 km/h
